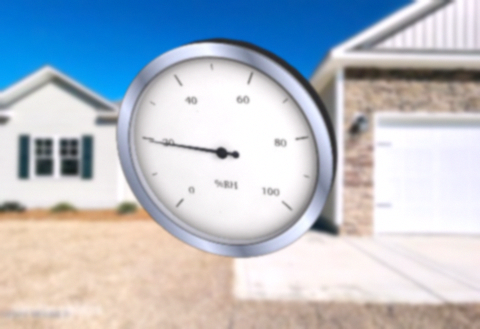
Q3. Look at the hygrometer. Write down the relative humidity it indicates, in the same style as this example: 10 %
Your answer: 20 %
